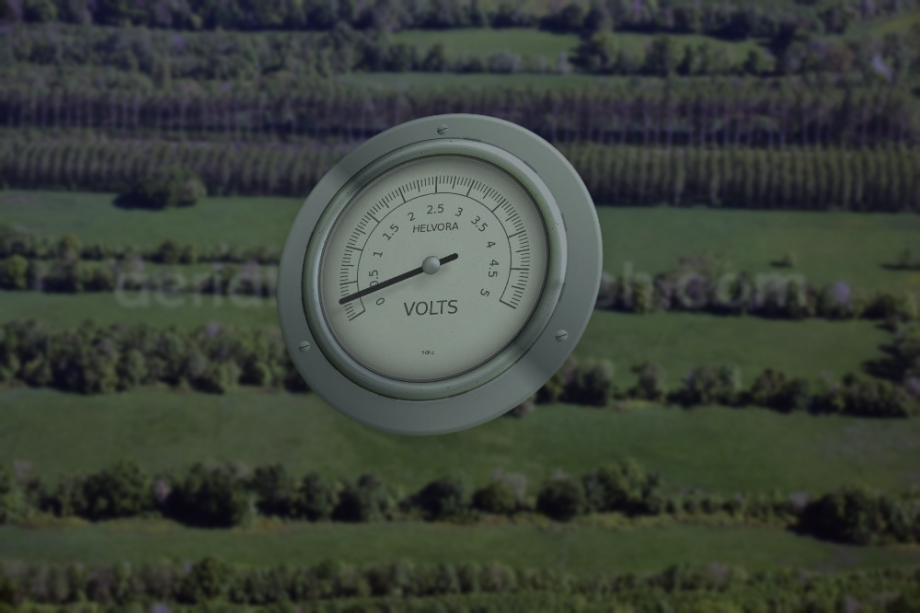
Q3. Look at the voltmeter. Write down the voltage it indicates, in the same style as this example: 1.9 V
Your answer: 0.25 V
